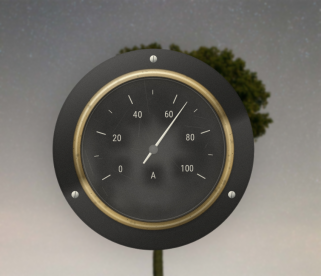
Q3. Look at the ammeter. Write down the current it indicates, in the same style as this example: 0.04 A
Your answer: 65 A
